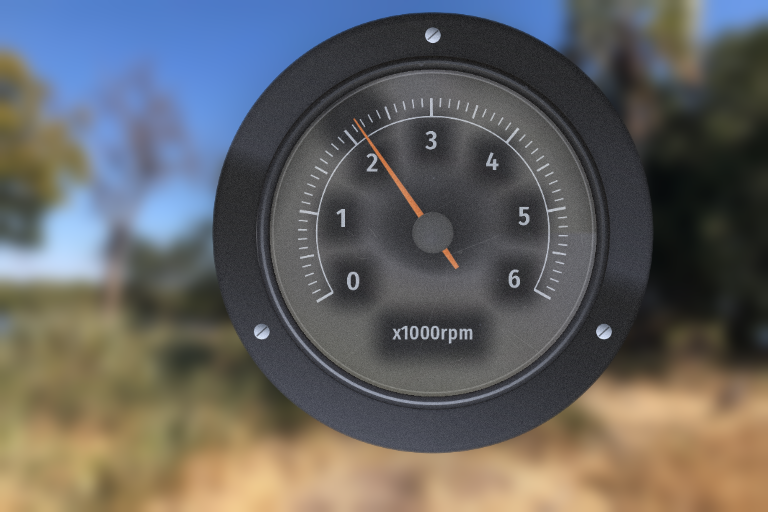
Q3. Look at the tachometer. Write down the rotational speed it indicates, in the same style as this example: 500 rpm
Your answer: 2150 rpm
